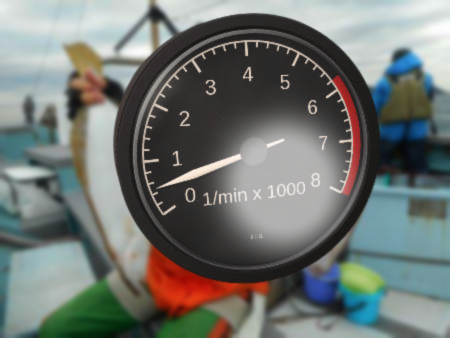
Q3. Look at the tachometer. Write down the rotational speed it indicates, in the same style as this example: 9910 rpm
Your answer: 500 rpm
